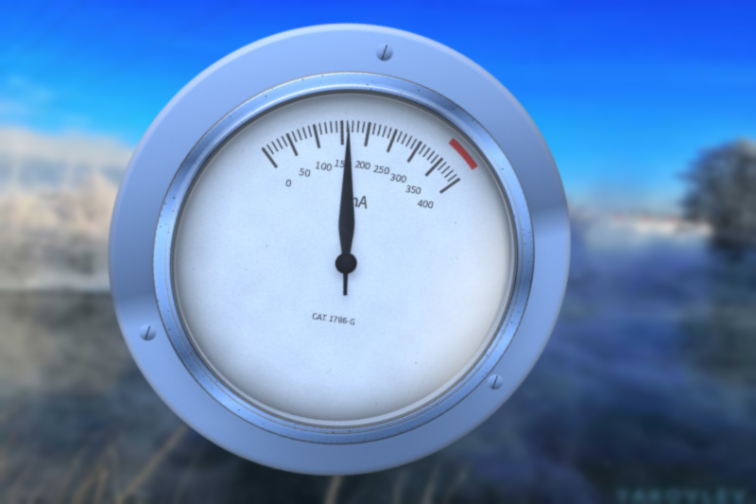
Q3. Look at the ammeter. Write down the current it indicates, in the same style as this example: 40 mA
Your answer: 160 mA
